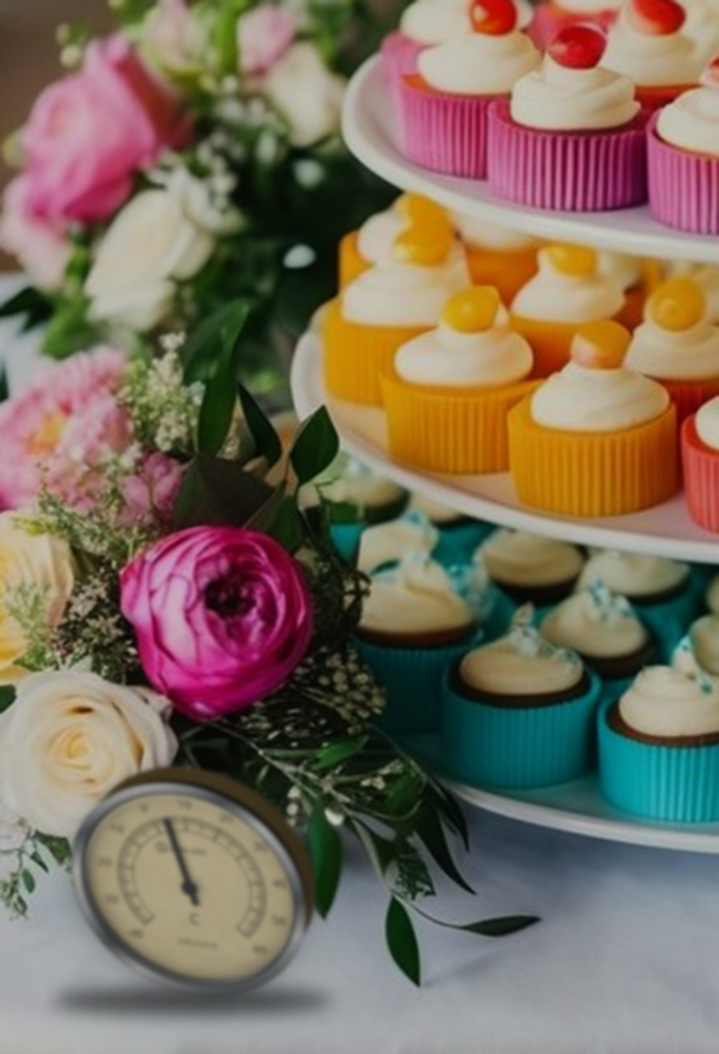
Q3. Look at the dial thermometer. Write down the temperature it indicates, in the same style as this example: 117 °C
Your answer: 5 °C
